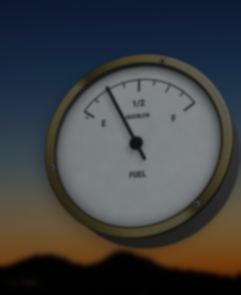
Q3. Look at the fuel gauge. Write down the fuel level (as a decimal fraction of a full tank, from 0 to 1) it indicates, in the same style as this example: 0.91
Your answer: 0.25
